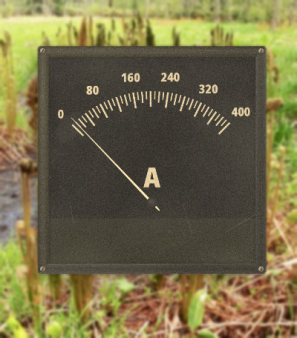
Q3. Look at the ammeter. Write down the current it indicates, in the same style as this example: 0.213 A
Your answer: 10 A
